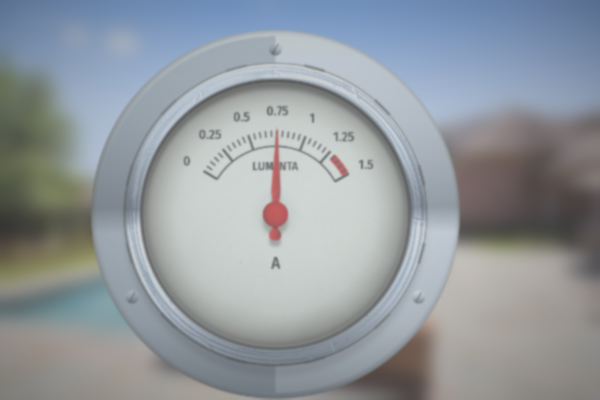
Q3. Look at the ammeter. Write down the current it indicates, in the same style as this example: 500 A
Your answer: 0.75 A
